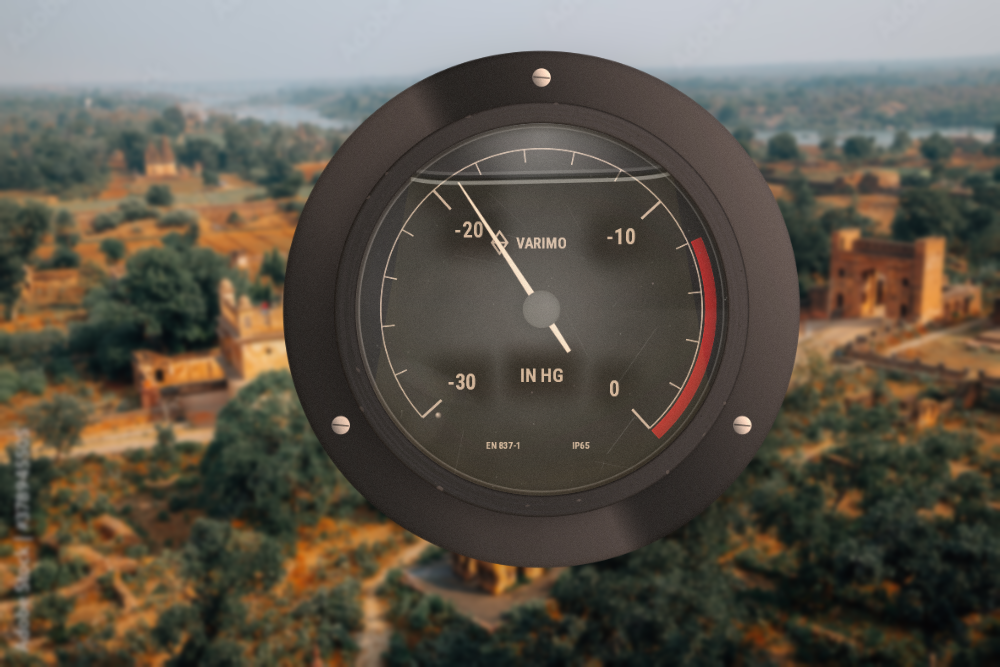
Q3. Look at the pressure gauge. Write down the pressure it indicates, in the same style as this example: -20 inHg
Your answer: -19 inHg
